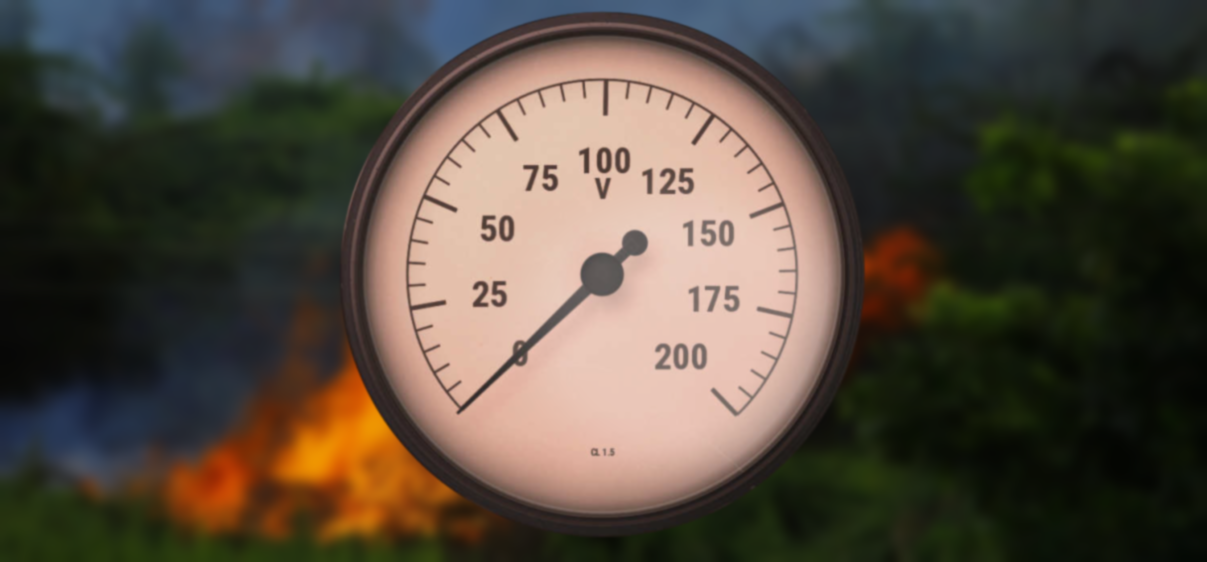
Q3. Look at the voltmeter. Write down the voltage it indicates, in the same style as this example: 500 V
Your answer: 0 V
